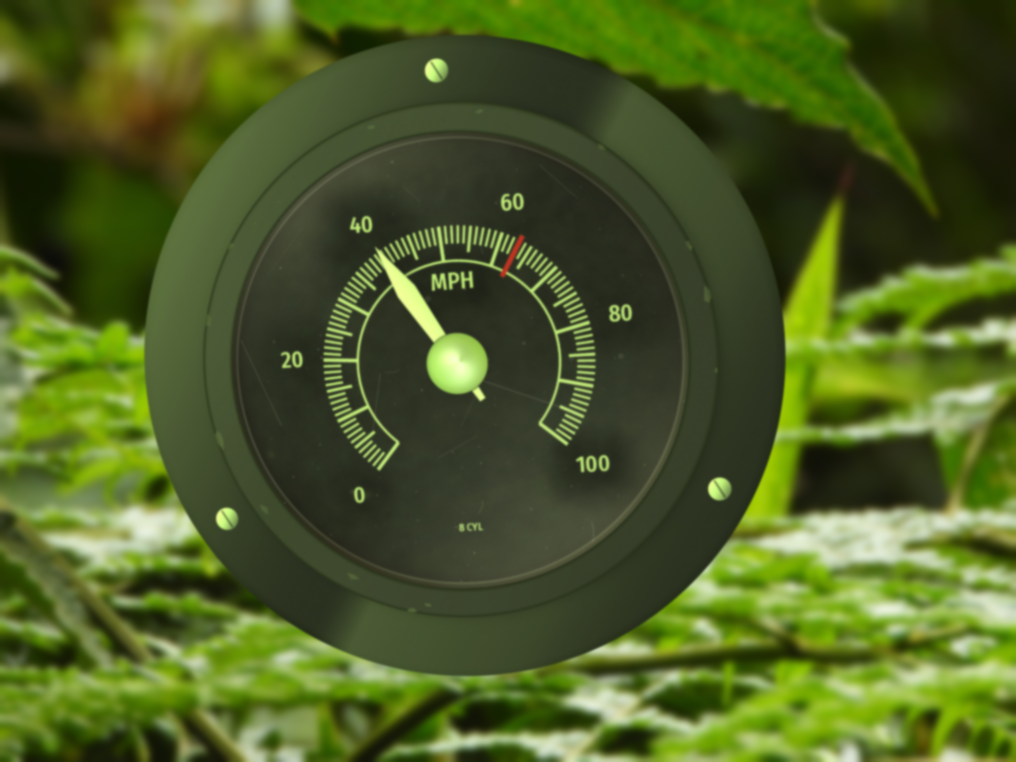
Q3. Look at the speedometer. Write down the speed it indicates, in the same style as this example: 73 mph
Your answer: 40 mph
